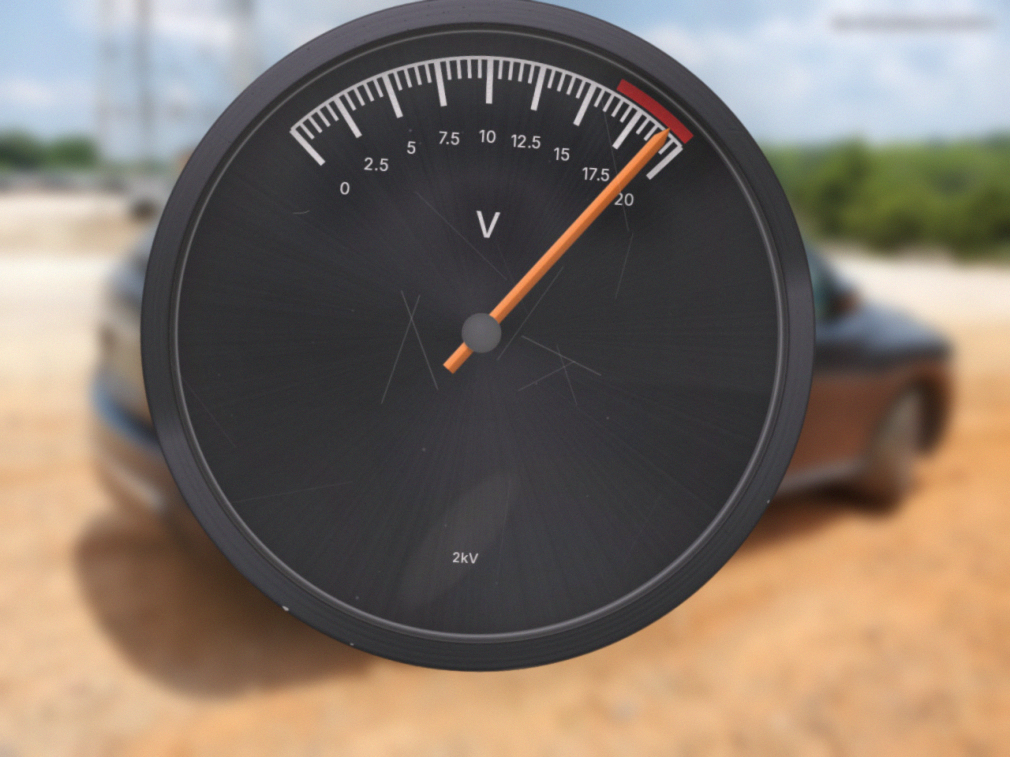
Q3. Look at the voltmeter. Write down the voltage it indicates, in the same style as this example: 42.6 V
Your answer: 19 V
